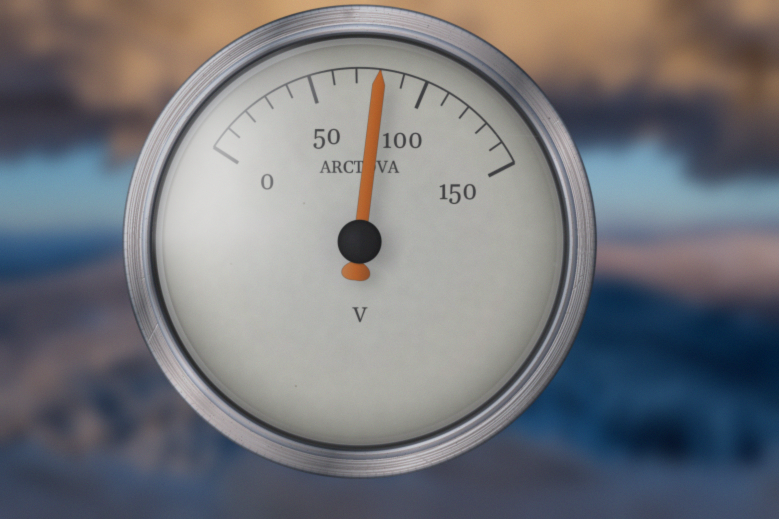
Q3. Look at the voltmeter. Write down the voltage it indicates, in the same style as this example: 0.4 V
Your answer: 80 V
